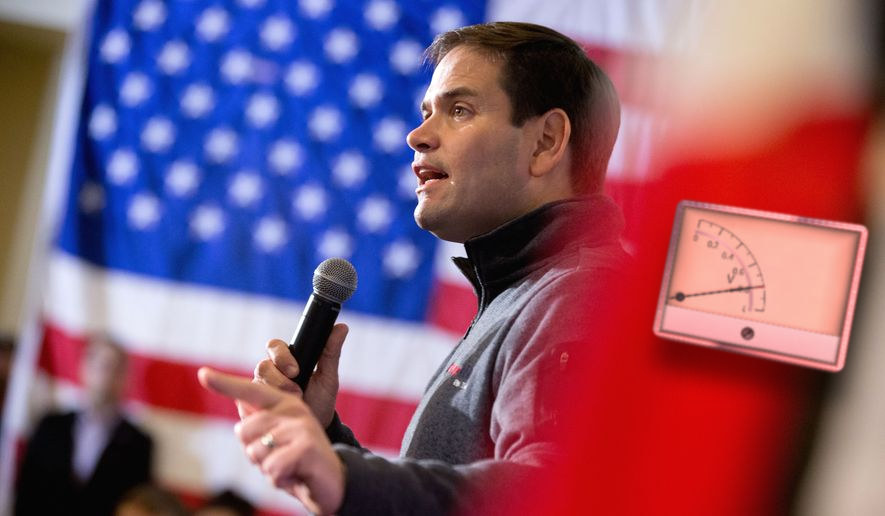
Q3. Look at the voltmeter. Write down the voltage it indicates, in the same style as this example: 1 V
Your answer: 0.8 V
